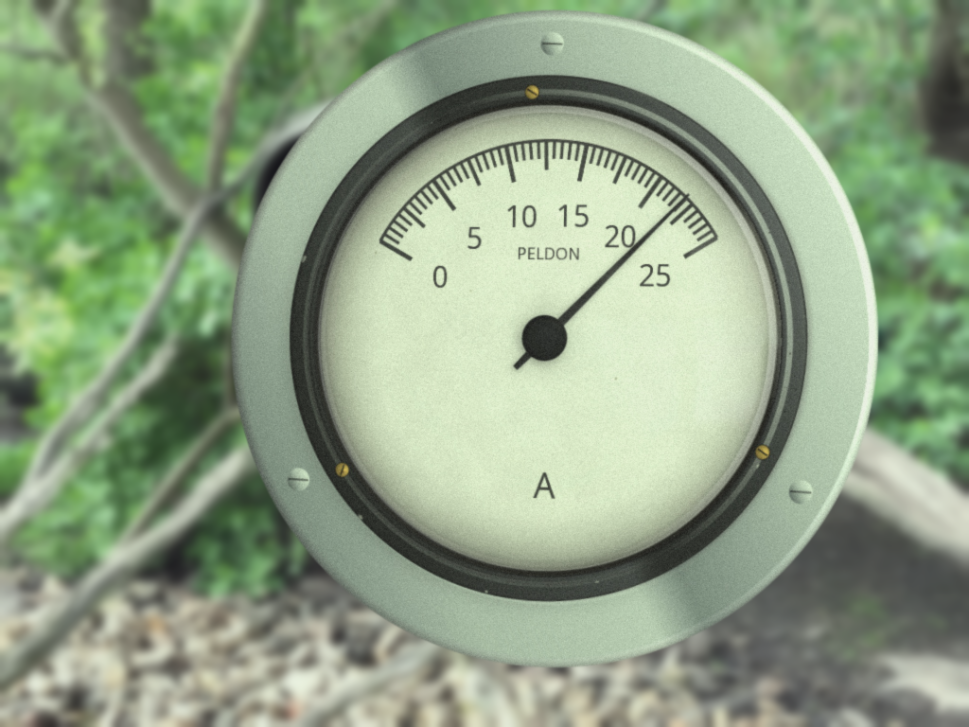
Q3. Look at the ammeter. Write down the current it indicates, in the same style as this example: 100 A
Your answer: 22 A
